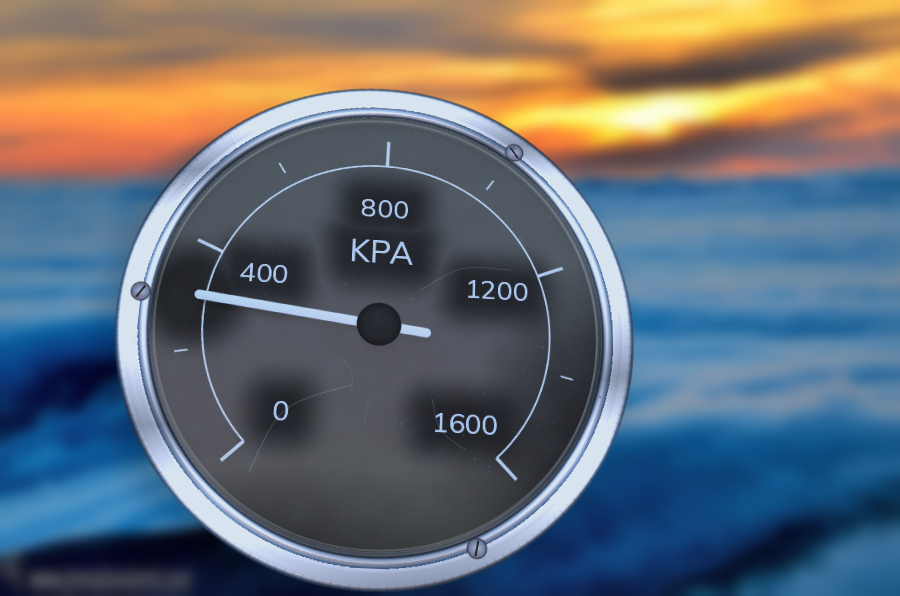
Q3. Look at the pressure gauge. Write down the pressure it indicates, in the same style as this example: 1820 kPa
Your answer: 300 kPa
